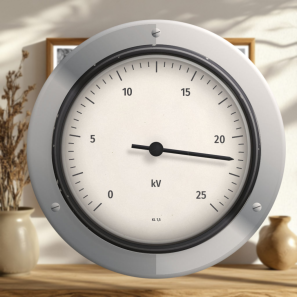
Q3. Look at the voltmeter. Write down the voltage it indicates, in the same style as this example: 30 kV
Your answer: 21.5 kV
